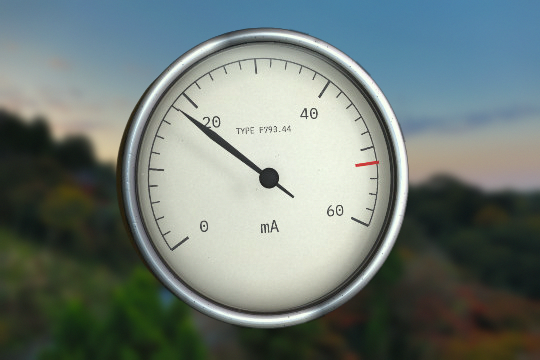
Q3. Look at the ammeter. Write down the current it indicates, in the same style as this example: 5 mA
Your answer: 18 mA
